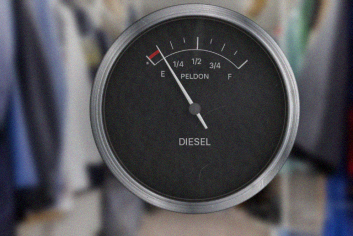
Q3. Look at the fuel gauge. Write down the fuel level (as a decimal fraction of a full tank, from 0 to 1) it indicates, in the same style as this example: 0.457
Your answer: 0.125
